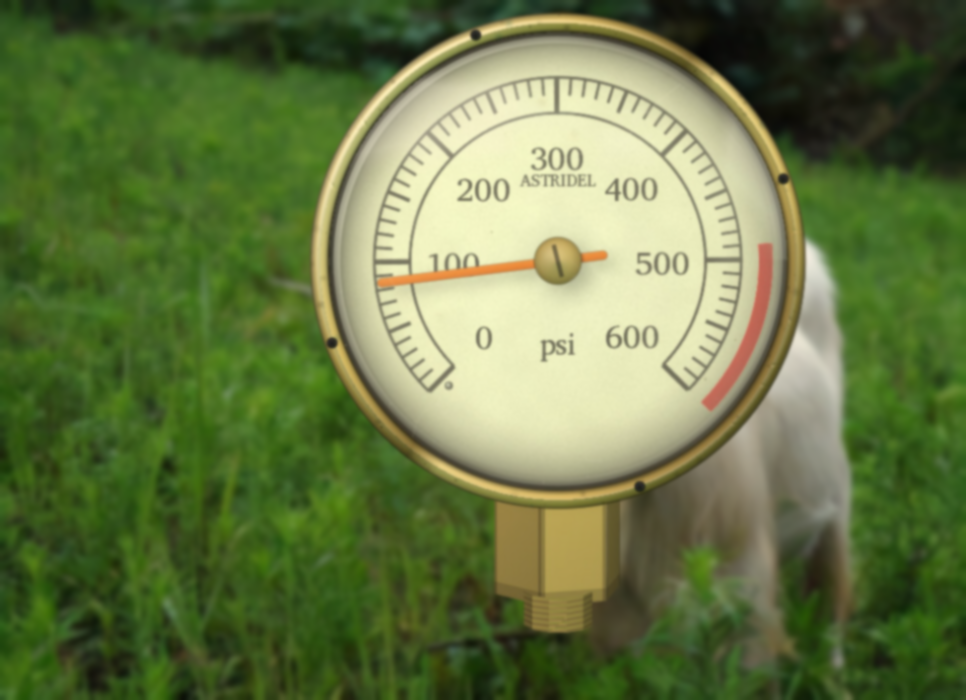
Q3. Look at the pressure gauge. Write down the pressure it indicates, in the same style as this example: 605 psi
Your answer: 85 psi
